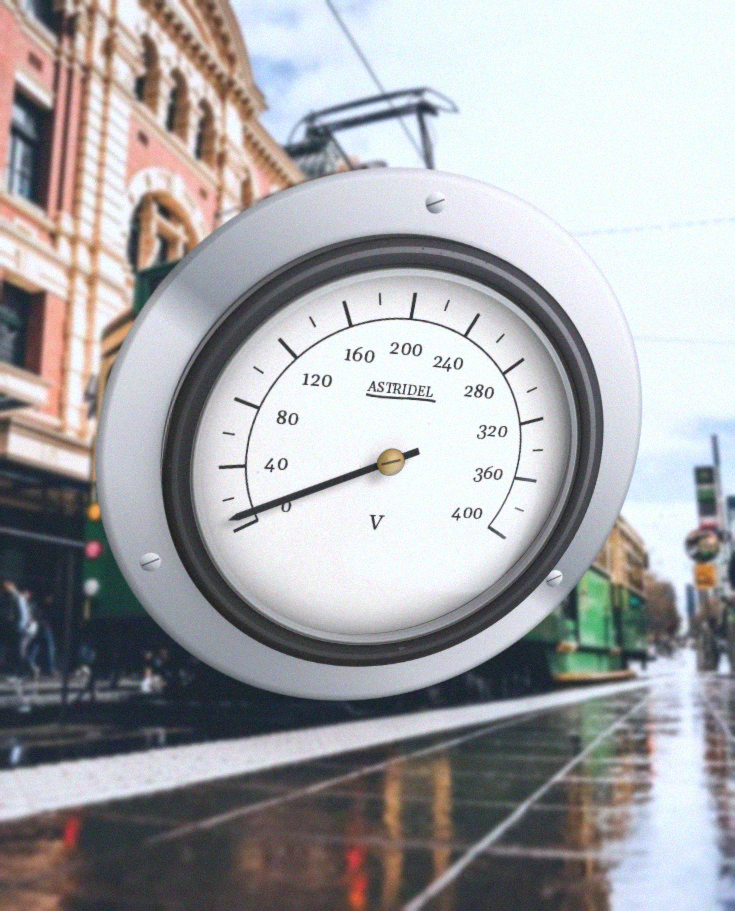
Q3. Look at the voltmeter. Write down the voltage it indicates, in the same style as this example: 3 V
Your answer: 10 V
